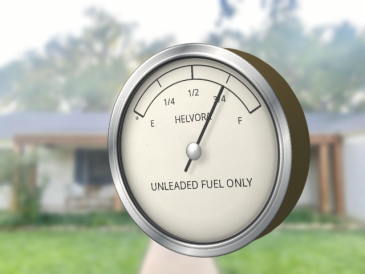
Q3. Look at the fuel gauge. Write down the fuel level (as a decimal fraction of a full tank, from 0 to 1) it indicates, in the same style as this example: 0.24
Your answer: 0.75
